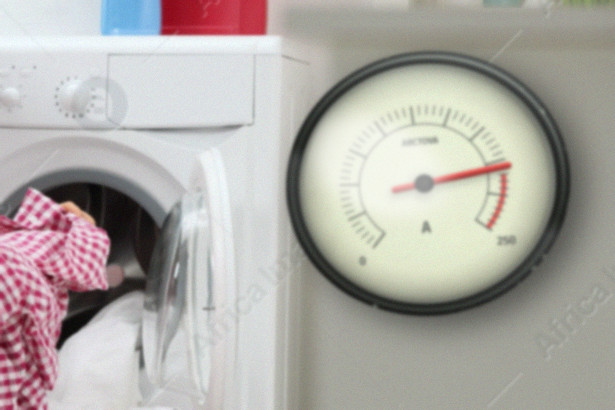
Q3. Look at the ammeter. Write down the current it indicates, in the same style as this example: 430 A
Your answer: 205 A
